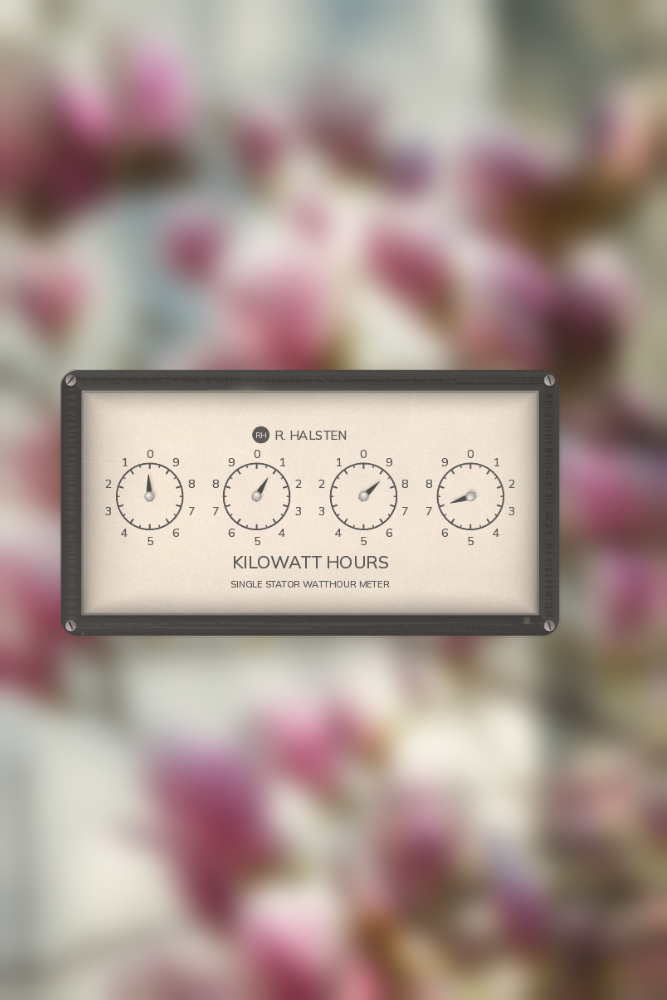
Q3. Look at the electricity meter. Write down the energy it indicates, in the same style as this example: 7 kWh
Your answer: 87 kWh
